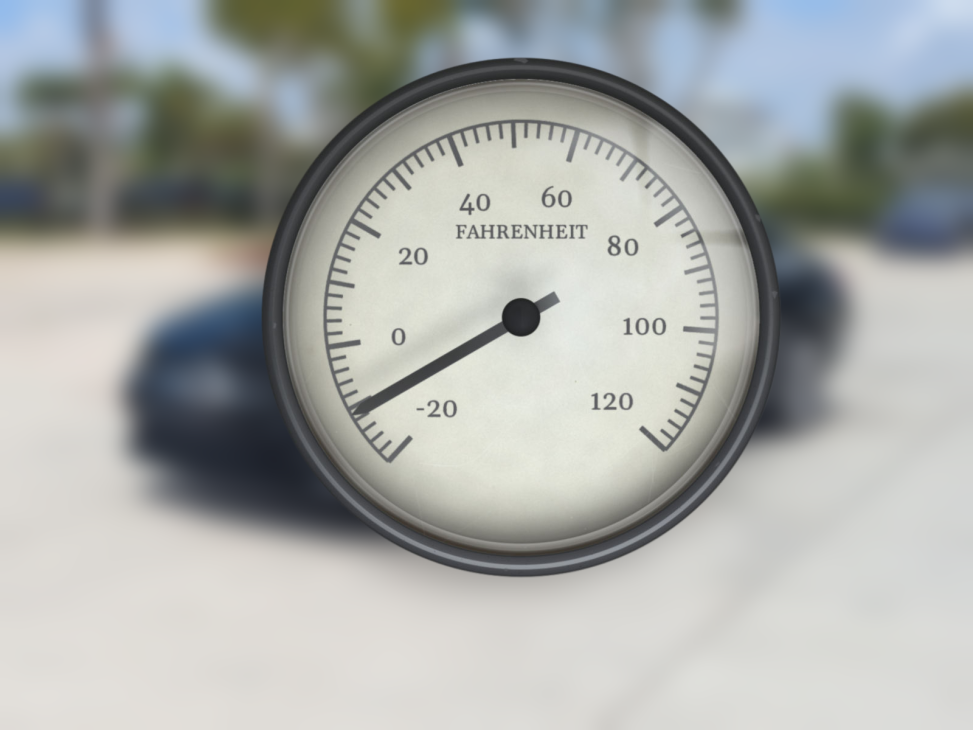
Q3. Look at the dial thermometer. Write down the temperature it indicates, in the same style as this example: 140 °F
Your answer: -11 °F
